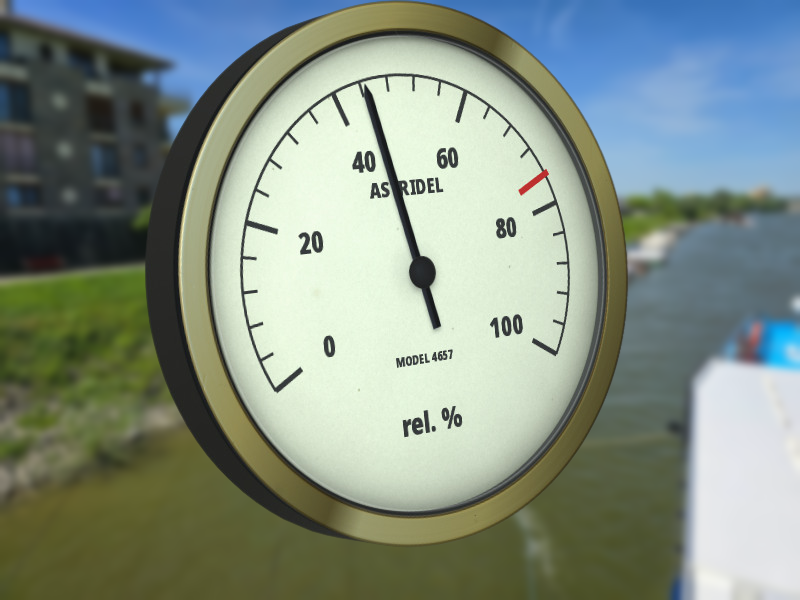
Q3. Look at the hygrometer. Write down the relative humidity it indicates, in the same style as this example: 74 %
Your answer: 44 %
